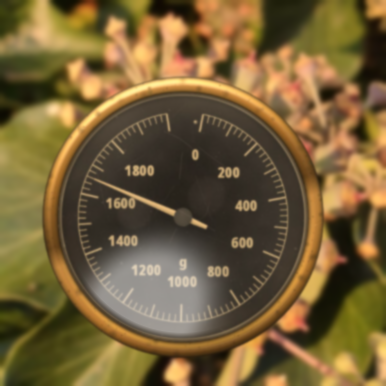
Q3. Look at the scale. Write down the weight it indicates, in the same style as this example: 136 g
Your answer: 1660 g
